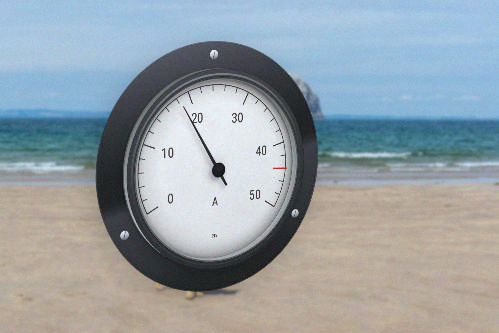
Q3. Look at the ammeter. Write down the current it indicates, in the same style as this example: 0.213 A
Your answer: 18 A
